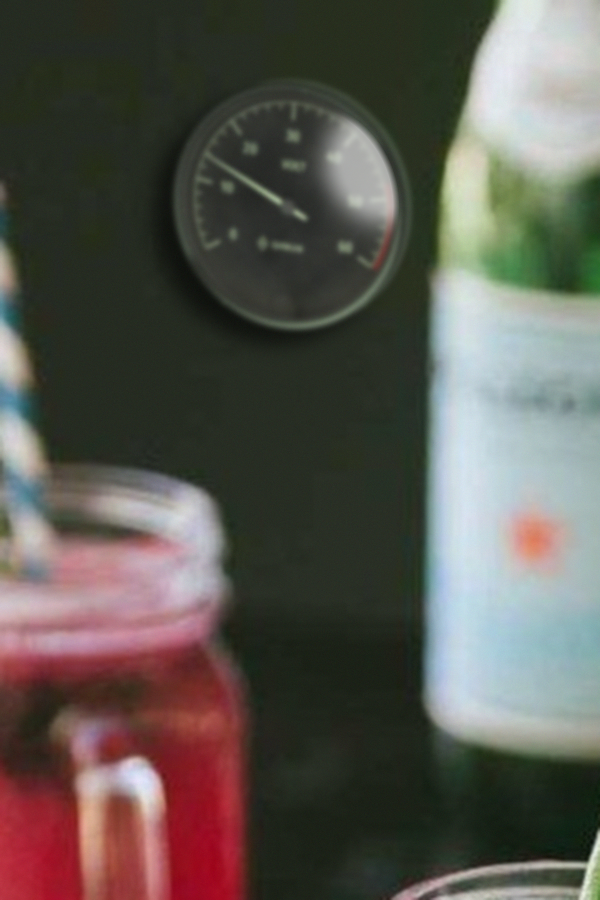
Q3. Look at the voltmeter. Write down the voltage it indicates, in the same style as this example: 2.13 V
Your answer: 14 V
